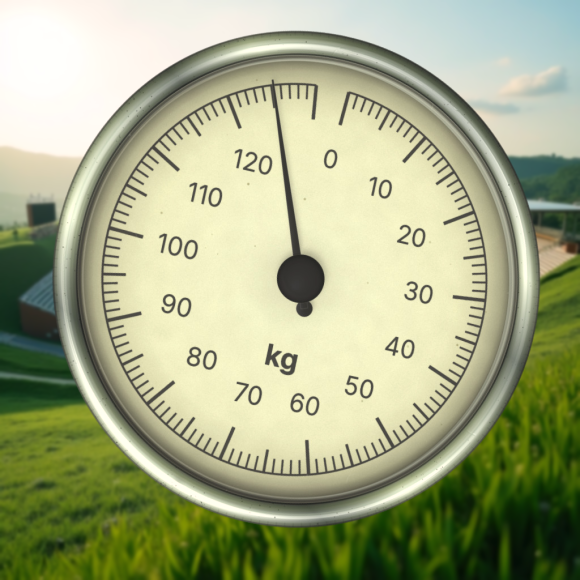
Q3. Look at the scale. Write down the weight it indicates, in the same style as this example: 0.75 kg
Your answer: 125 kg
